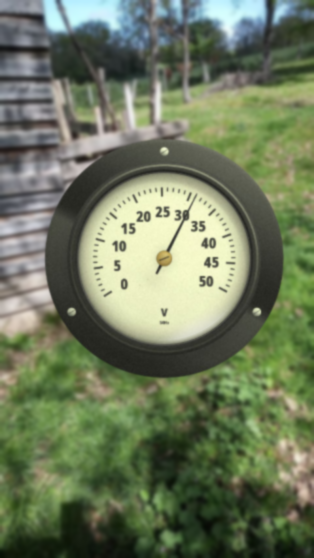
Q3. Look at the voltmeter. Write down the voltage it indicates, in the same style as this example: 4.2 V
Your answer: 31 V
